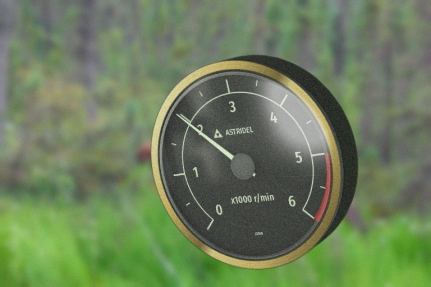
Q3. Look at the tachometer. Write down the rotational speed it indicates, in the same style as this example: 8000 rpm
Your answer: 2000 rpm
